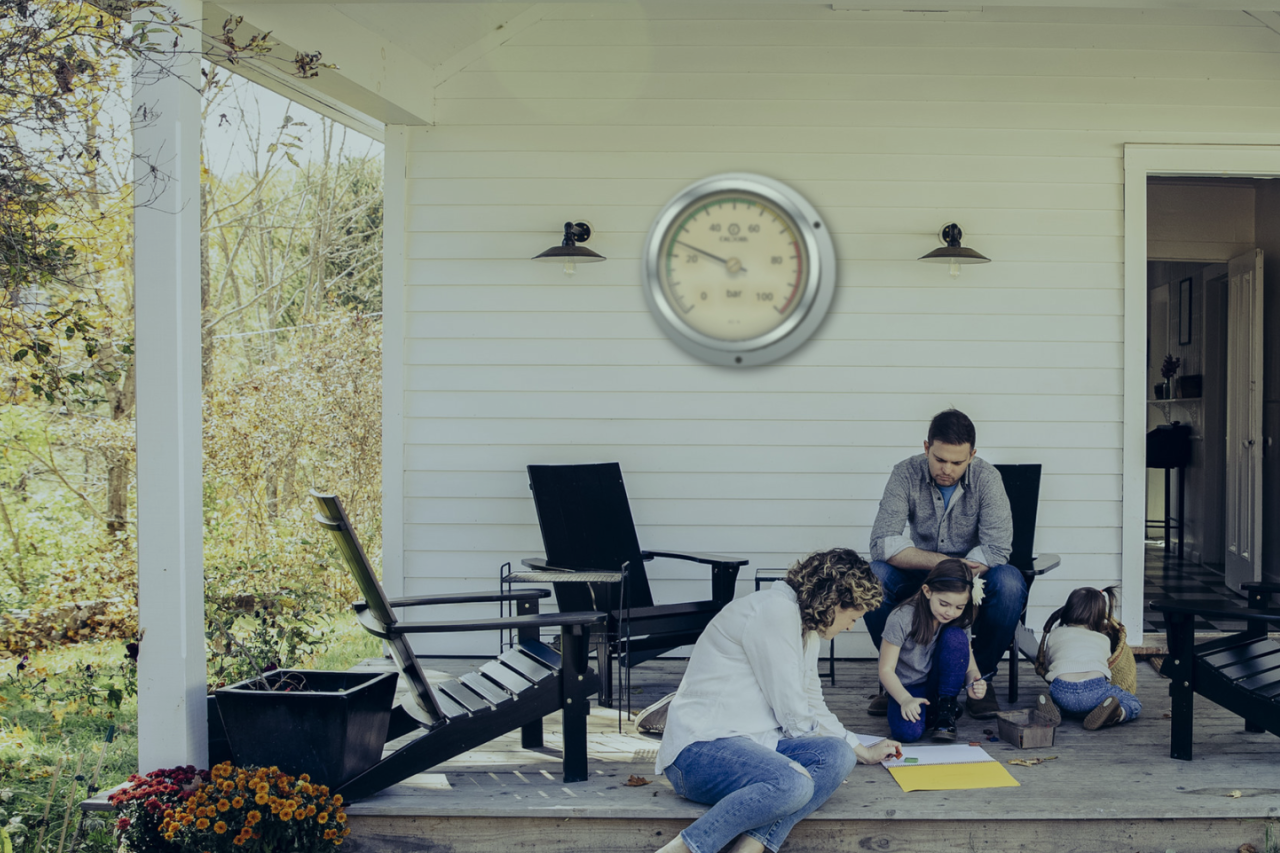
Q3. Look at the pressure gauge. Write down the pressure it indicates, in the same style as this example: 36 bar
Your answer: 25 bar
